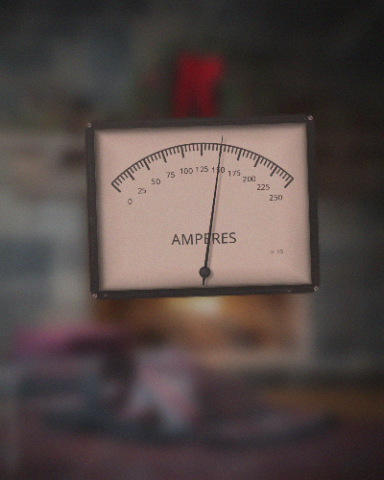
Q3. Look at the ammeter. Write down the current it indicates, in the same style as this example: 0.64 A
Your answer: 150 A
